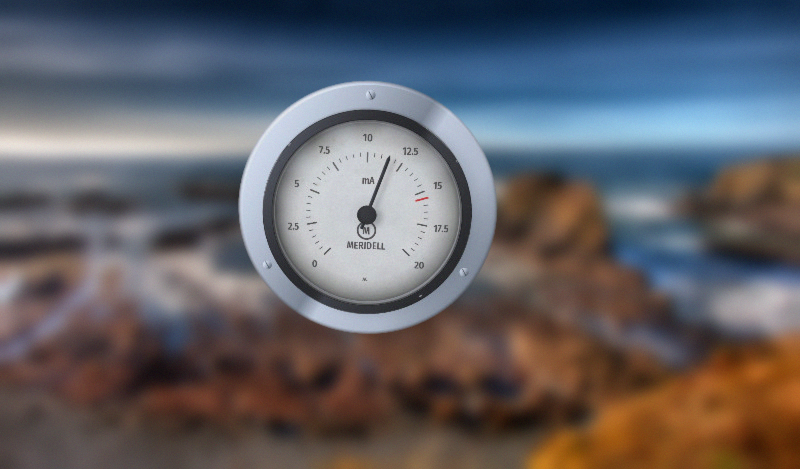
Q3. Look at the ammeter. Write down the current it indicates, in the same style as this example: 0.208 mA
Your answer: 11.5 mA
